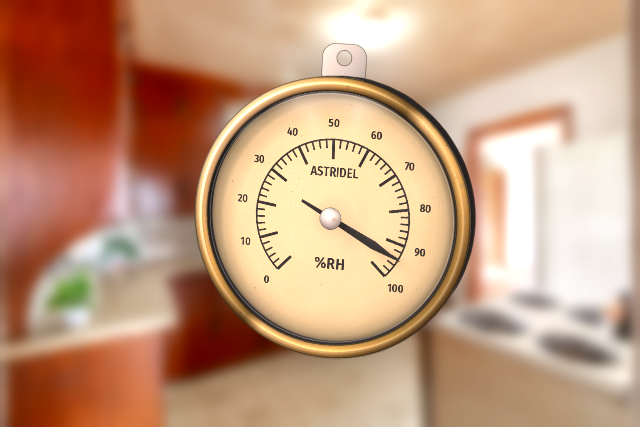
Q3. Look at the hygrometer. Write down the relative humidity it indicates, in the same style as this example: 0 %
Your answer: 94 %
